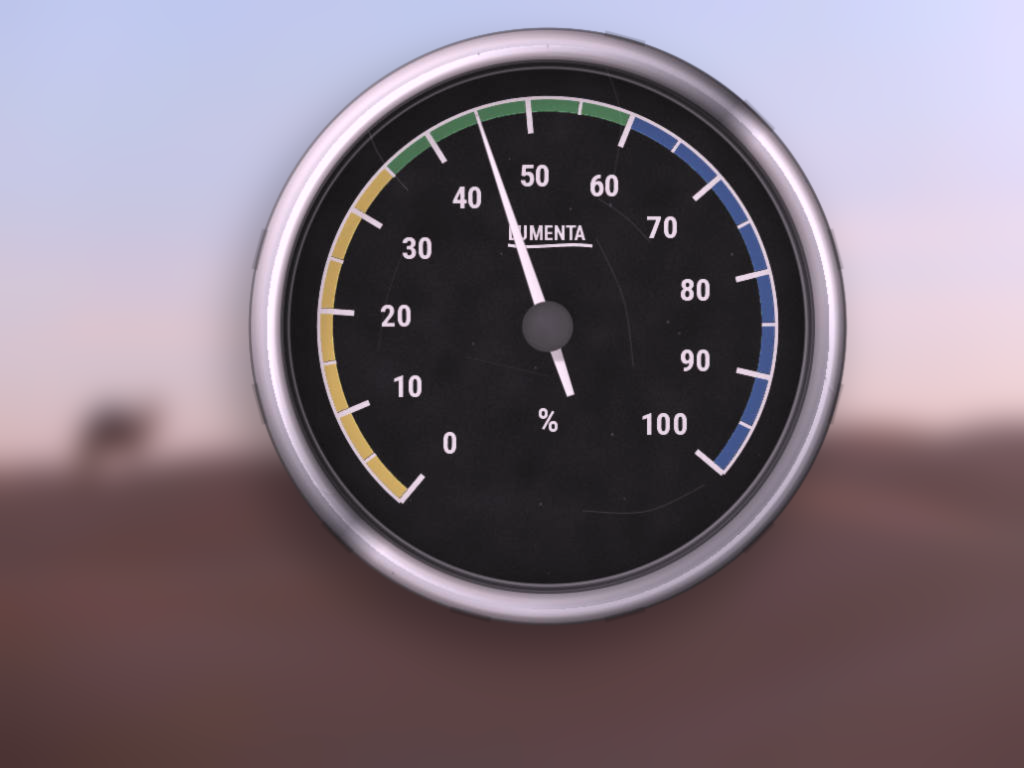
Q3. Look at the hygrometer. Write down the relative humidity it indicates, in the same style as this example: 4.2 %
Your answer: 45 %
